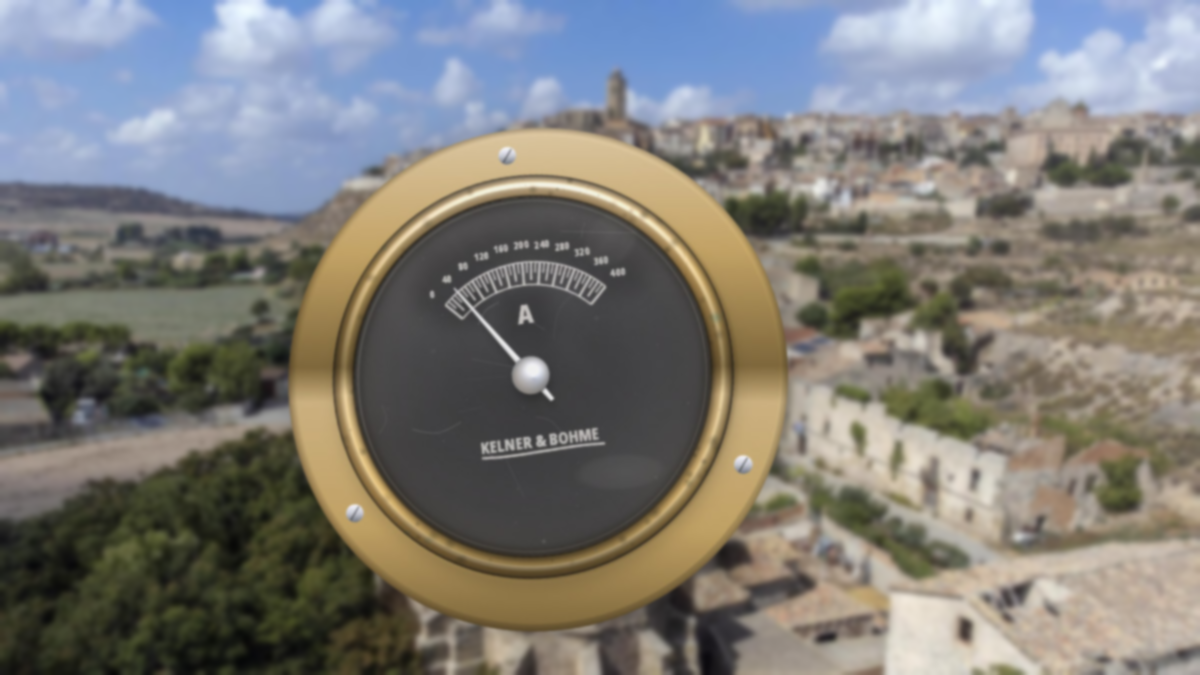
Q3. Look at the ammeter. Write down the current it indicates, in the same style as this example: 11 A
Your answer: 40 A
